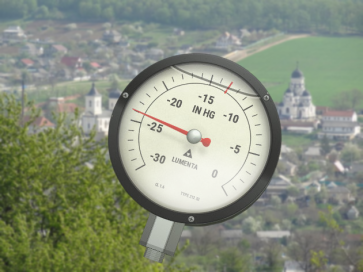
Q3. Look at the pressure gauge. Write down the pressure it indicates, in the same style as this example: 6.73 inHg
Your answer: -24 inHg
